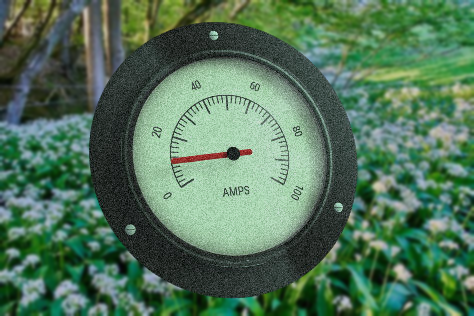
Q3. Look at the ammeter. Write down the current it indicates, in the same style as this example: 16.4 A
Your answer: 10 A
